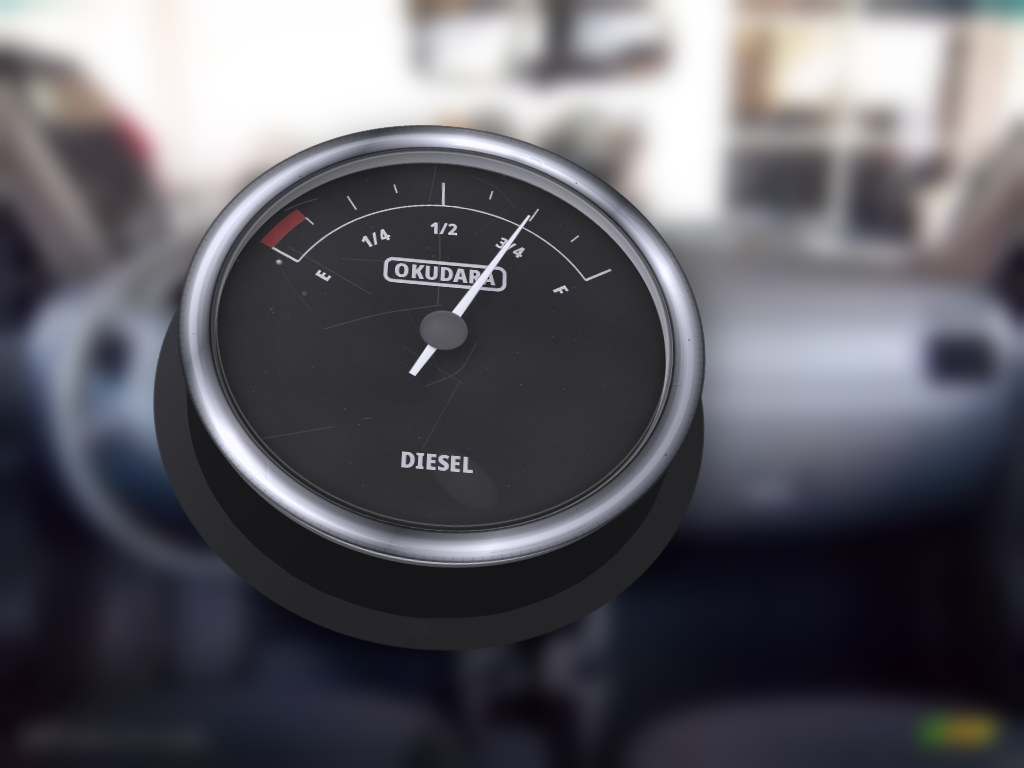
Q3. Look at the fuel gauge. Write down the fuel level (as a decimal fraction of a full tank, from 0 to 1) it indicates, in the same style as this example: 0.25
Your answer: 0.75
